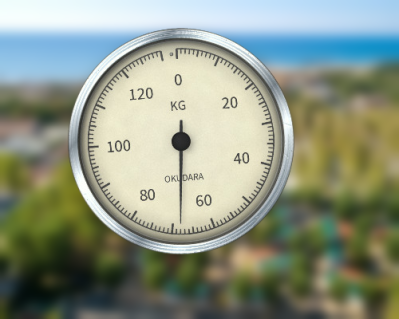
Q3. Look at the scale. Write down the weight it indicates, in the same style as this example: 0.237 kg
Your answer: 68 kg
